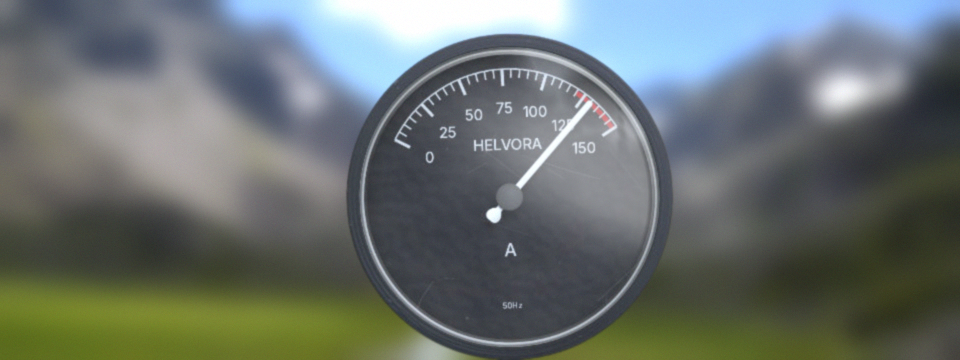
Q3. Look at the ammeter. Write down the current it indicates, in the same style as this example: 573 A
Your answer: 130 A
